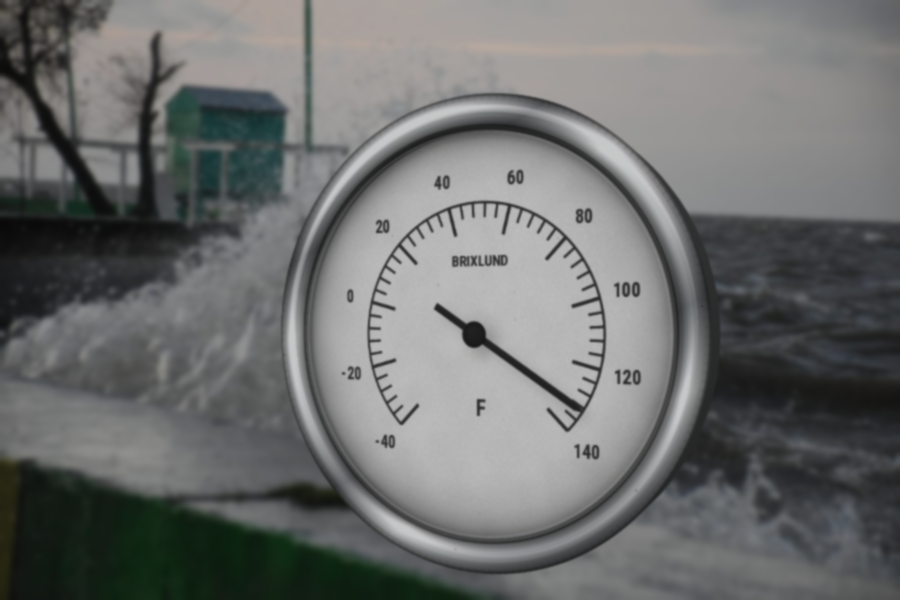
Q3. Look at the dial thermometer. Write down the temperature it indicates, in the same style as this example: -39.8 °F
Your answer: 132 °F
